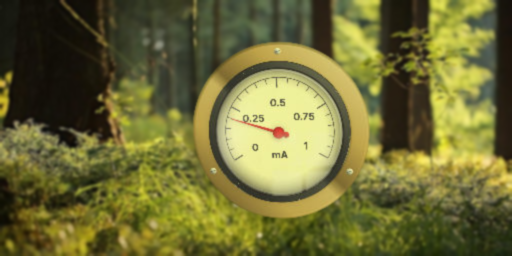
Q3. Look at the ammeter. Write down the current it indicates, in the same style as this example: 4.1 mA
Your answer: 0.2 mA
